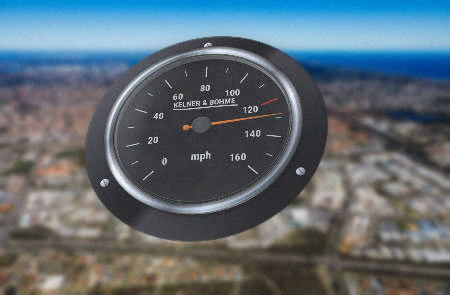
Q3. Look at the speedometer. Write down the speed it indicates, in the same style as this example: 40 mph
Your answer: 130 mph
